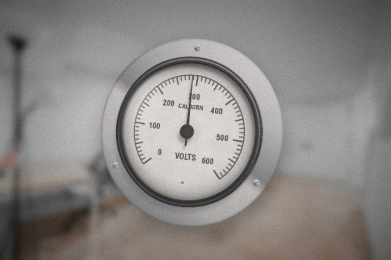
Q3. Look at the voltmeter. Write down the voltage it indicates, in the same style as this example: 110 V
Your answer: 290 V
